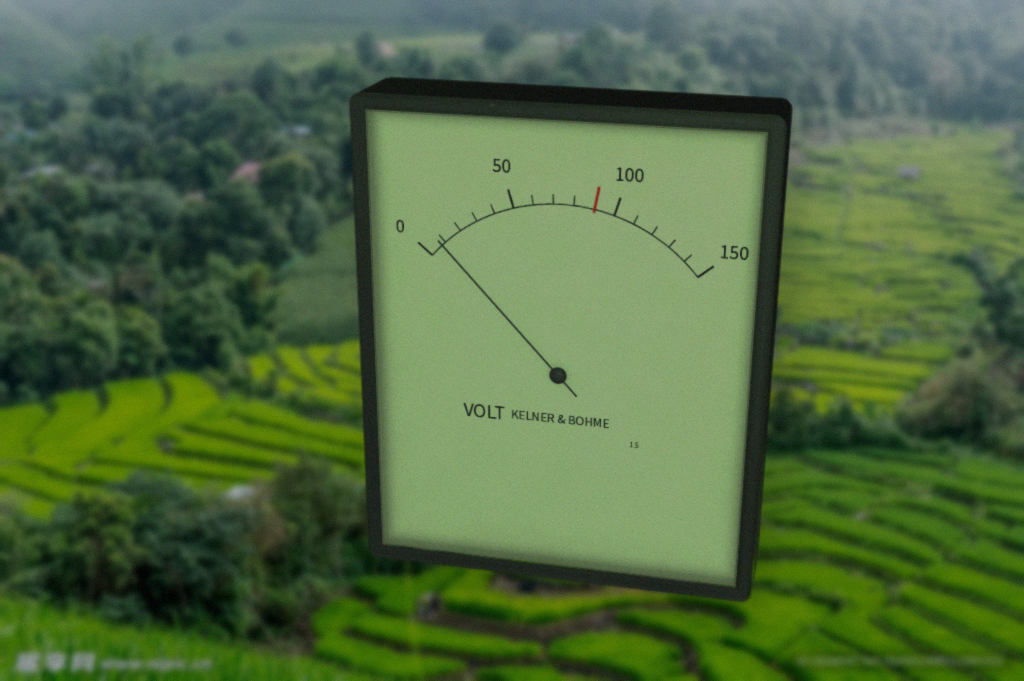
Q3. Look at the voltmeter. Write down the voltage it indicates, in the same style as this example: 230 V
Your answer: 10 V
